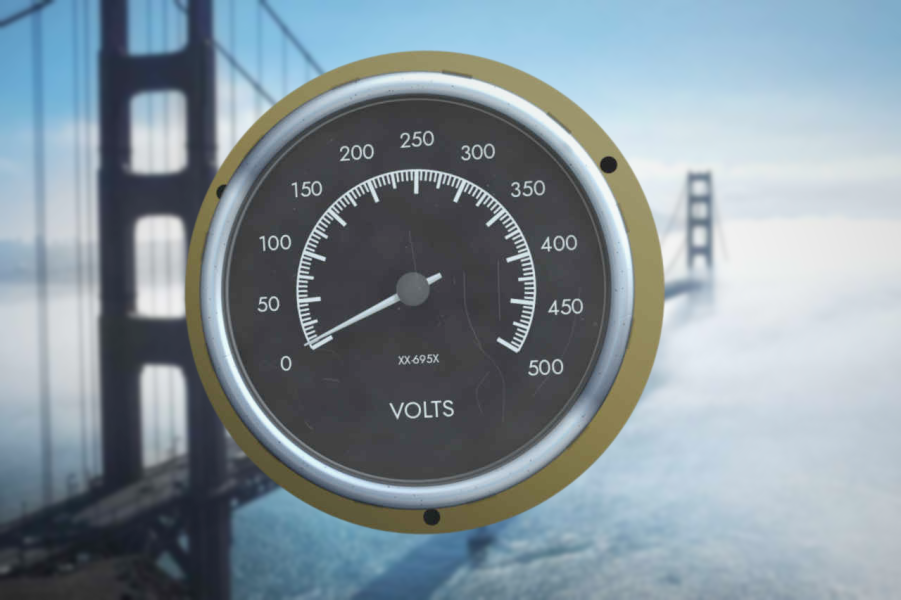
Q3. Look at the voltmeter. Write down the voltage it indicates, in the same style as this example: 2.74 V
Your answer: 5 V
